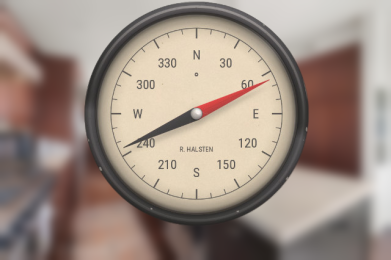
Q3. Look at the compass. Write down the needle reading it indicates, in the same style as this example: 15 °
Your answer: 65 °
